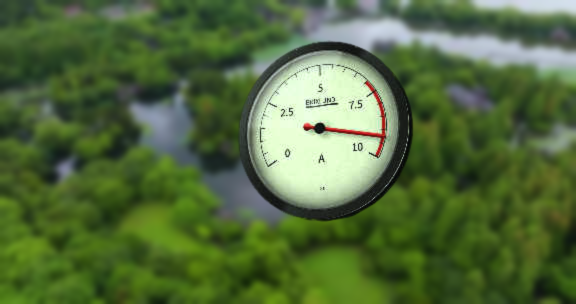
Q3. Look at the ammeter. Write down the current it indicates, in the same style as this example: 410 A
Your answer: 9.25 A
